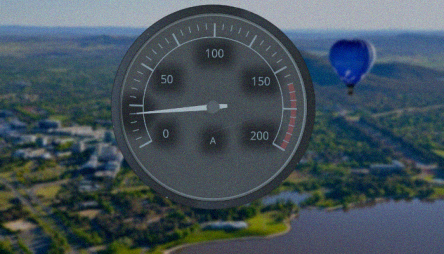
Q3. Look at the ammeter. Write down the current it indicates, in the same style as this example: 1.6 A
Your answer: 20 A
